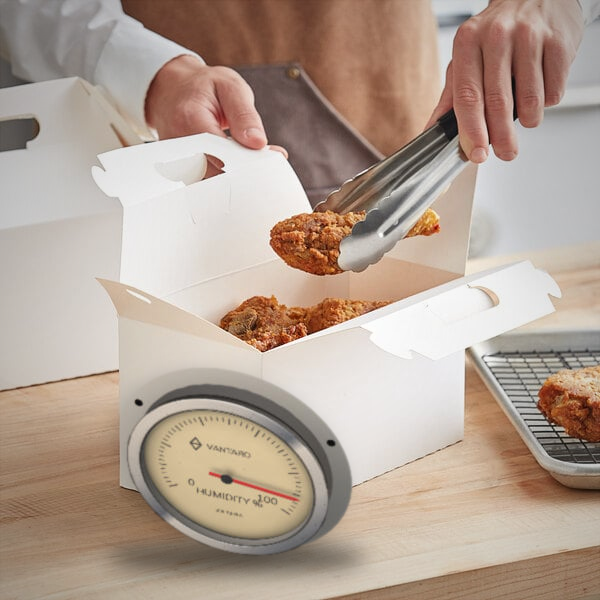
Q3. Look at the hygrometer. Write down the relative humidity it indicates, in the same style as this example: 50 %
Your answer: 90 %
